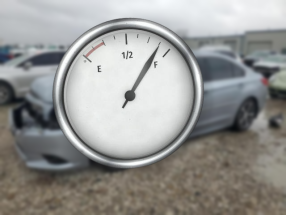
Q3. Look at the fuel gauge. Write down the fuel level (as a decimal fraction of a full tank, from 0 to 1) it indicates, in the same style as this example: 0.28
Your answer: 0.875
